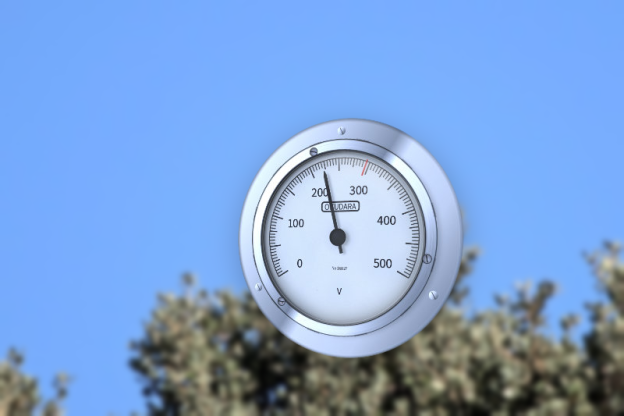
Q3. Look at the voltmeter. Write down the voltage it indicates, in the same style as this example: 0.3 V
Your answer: 225 V
